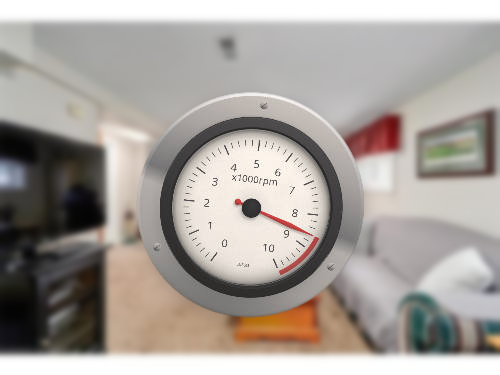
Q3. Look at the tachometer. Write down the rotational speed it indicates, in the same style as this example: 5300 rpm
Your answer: 8600 rpm
